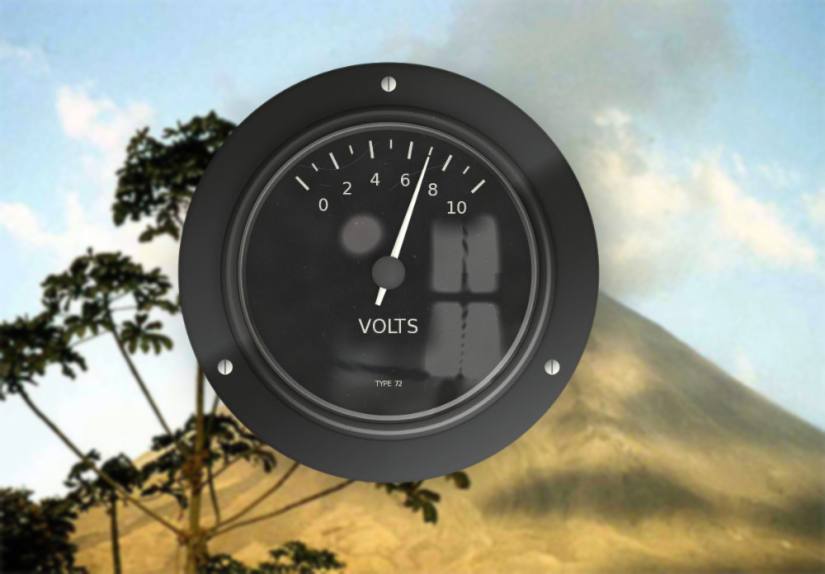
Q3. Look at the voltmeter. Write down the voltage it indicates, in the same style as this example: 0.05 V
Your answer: 7 V
